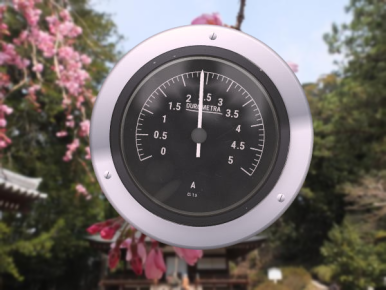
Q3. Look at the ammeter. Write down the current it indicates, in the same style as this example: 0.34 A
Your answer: 2.4 A
